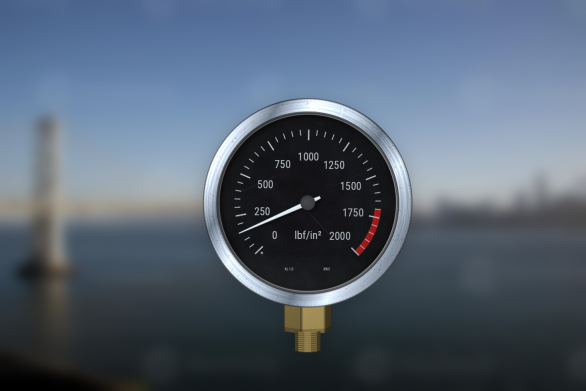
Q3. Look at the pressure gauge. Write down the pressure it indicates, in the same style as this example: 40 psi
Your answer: 150 psi
